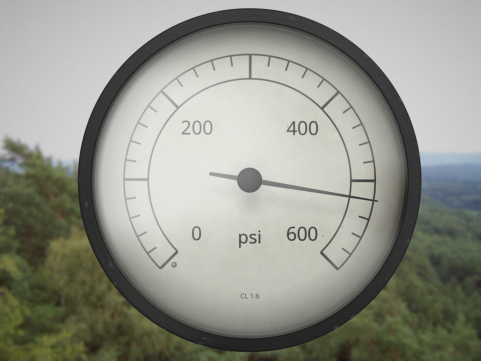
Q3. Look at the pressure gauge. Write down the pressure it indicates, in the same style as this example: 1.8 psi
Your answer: 520 psi
